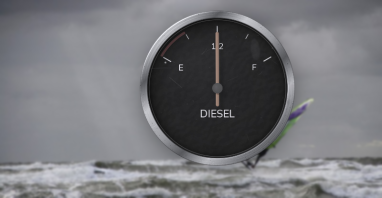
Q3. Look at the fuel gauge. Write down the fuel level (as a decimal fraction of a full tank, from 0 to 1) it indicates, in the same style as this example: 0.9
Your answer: 0.5
